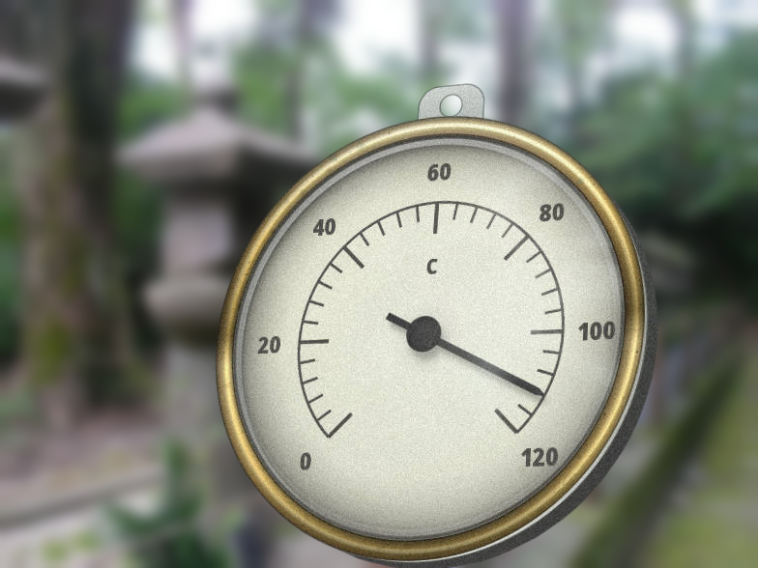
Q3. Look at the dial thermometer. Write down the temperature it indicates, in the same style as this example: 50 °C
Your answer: 112 °C
